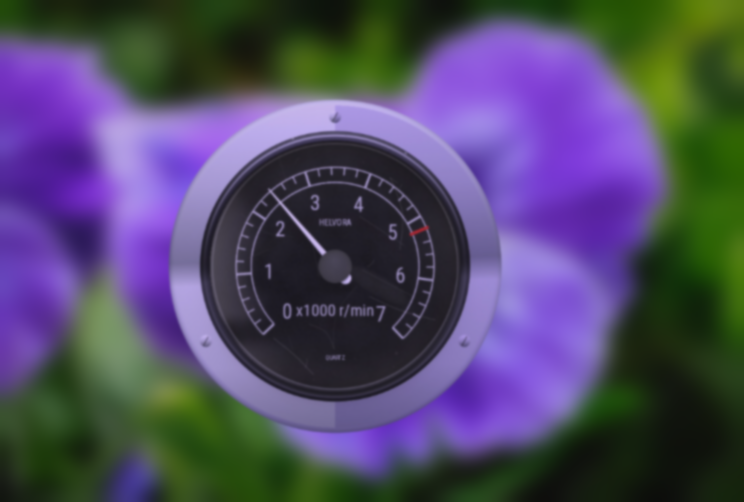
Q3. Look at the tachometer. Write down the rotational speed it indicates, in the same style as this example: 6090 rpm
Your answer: 2400 rpm
